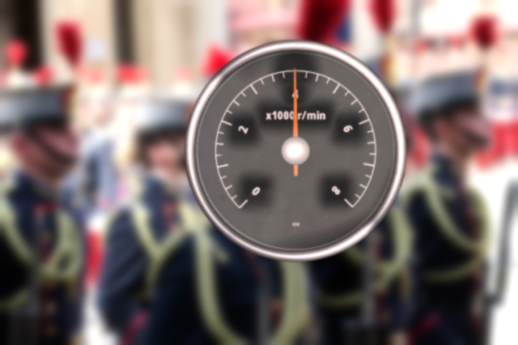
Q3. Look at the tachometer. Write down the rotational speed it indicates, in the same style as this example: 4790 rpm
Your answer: 4000 rpm
